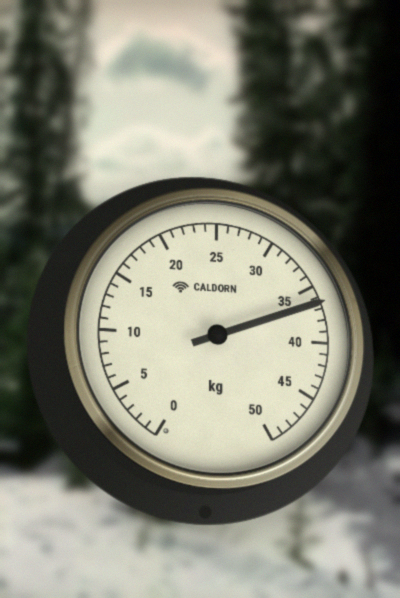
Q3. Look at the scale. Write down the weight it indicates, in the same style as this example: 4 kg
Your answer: 36.5 kg
